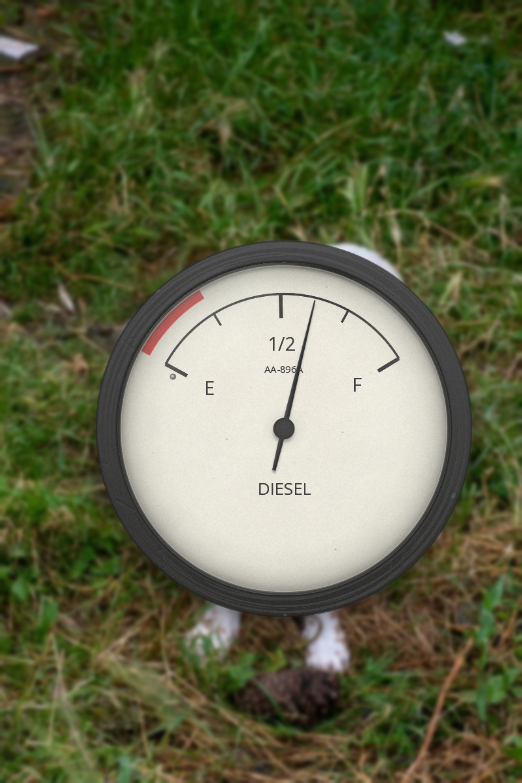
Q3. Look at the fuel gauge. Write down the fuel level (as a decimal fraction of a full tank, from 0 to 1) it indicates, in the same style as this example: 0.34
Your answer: 0.625
